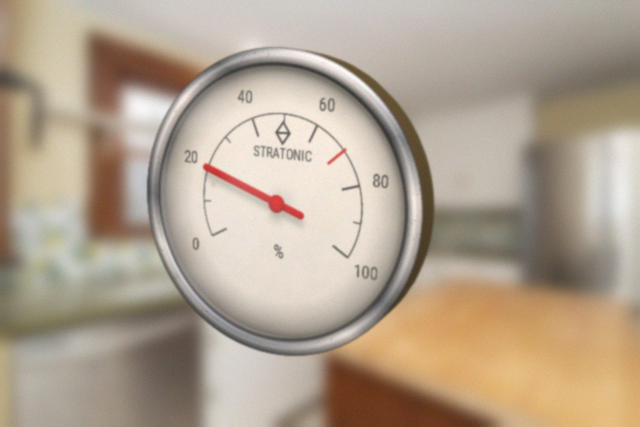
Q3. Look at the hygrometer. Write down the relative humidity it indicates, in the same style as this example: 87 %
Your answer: 20 %
